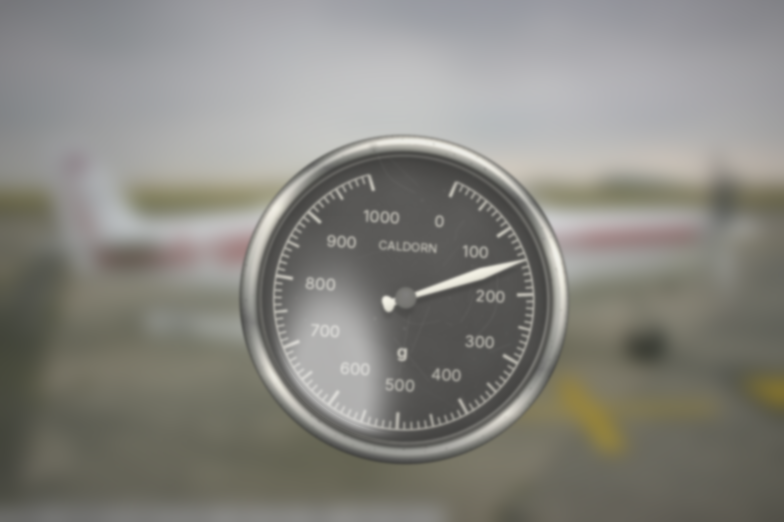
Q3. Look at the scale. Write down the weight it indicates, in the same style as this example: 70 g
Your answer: 150 g
